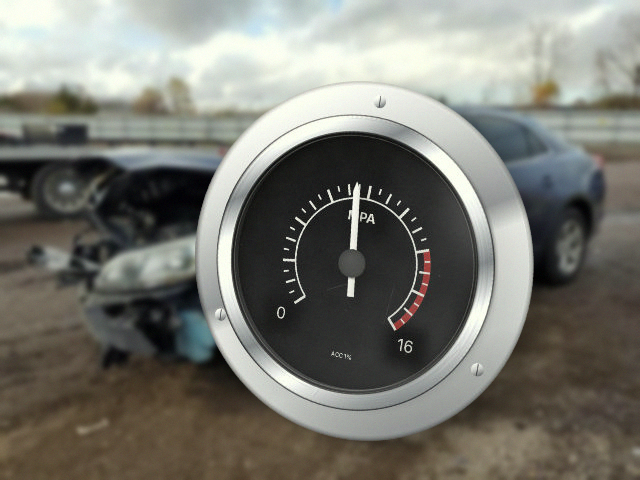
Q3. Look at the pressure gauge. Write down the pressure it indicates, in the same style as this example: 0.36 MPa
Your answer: 7.5 MPa
